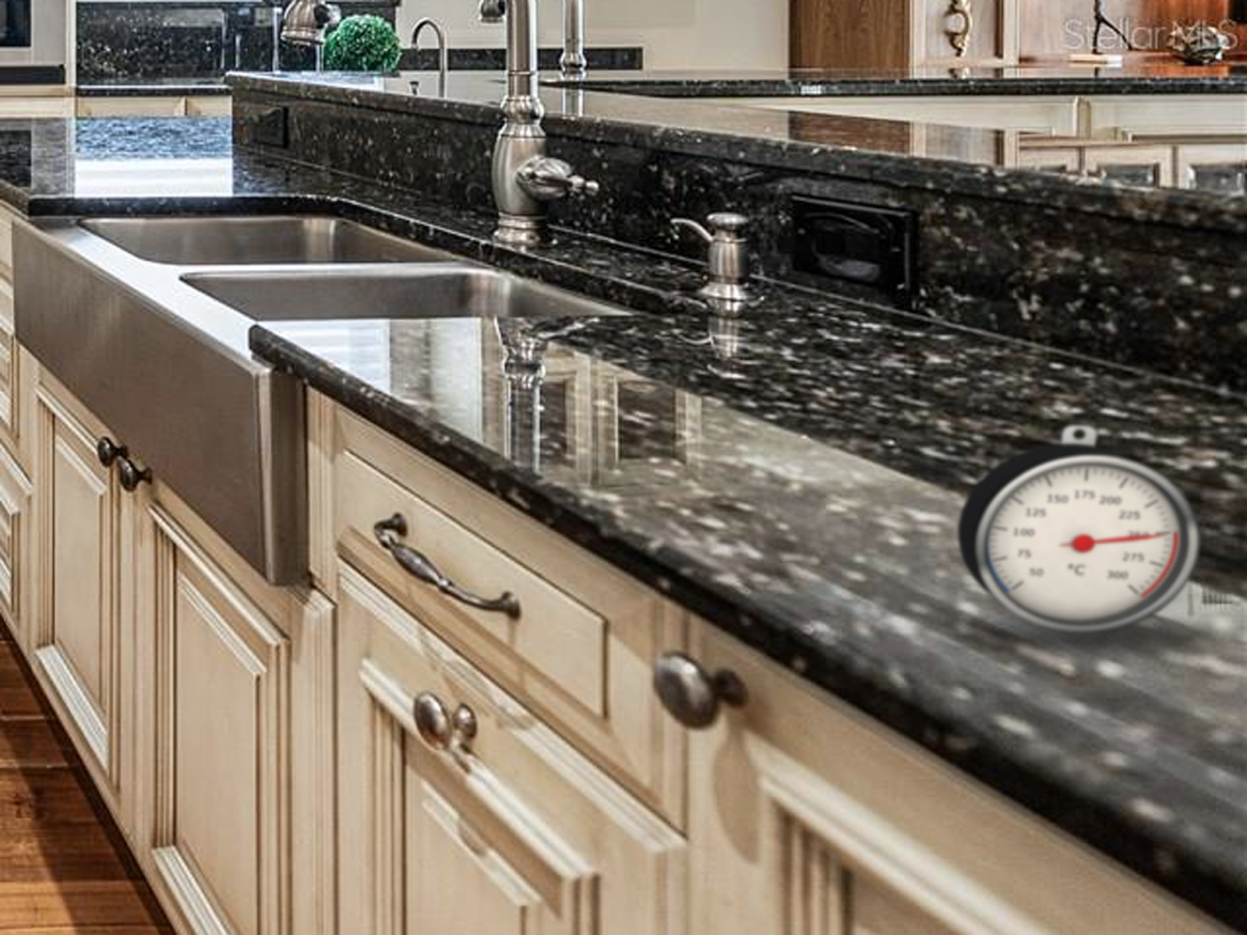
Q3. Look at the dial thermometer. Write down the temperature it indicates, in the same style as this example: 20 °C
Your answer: 250 °C
